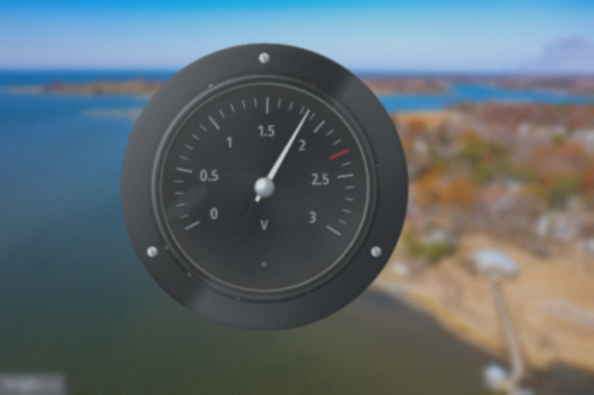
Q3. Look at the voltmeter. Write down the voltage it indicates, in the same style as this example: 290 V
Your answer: 1.85 V
